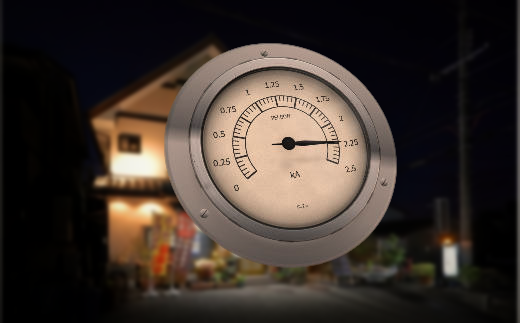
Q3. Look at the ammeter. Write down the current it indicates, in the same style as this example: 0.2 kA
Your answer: 2.25 kA
